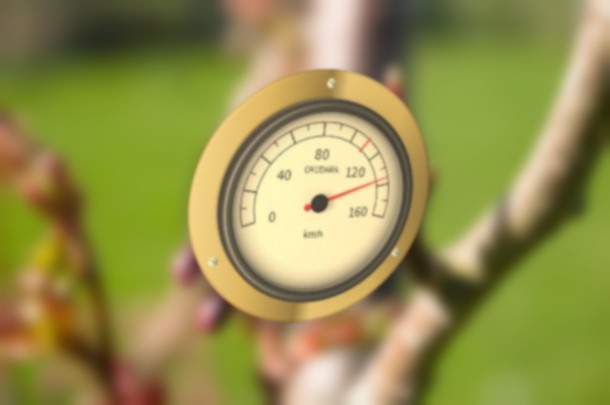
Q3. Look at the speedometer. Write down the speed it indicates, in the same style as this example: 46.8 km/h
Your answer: 135 km/h
